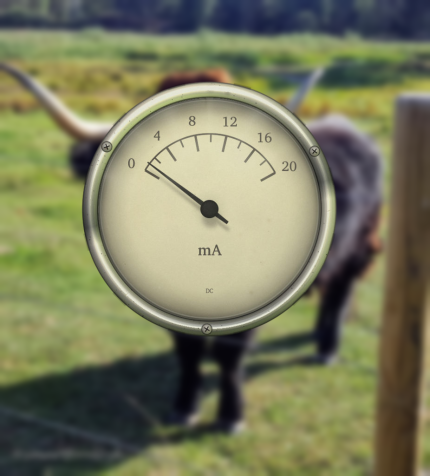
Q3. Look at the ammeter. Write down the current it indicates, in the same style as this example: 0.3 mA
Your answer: 1 mA
